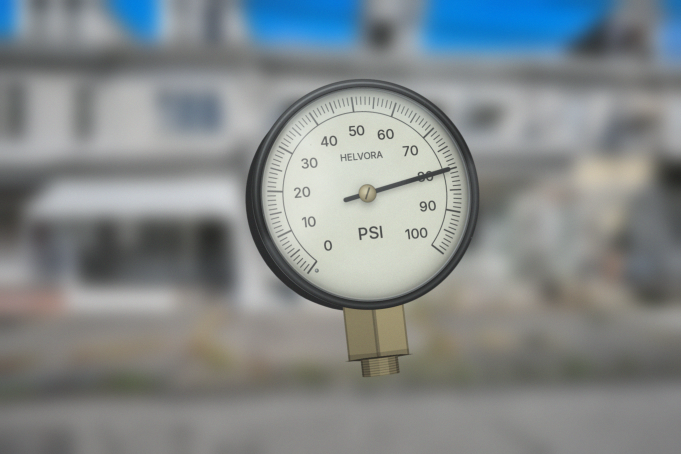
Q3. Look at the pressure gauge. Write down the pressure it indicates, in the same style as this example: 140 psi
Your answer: 80 psi
